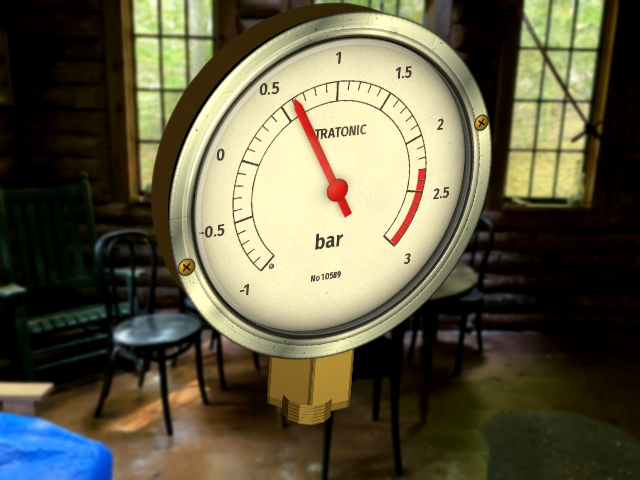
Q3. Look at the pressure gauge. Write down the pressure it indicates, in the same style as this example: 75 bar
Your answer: 0.6 bar
